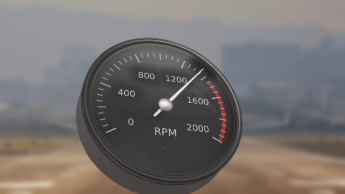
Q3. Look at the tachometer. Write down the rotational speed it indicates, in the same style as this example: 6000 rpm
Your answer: 1350 rpm
